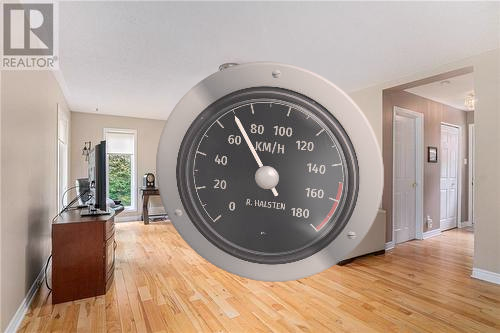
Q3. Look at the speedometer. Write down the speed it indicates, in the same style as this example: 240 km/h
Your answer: 70 km/h
